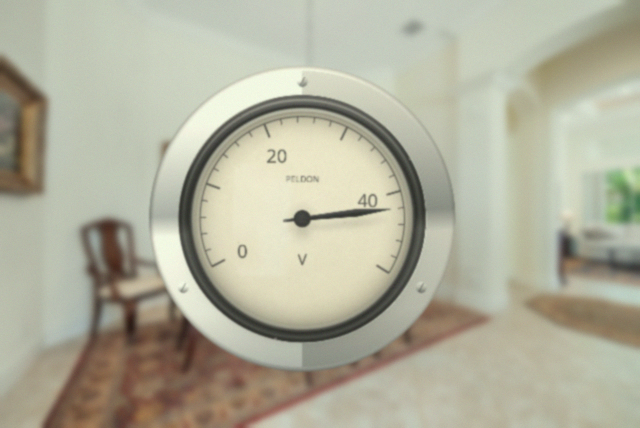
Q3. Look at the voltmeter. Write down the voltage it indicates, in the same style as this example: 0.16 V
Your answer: 42 V
